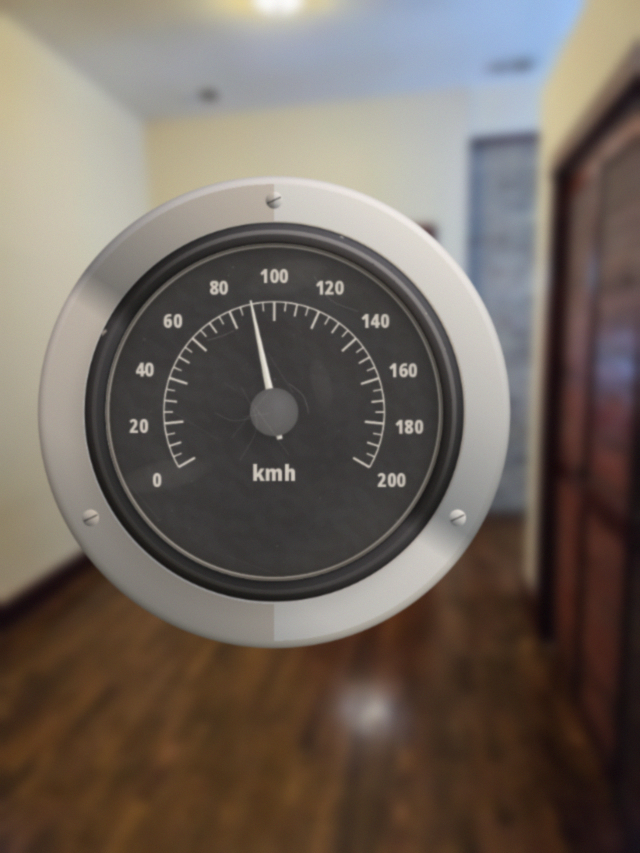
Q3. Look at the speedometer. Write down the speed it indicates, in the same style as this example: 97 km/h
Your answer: 90 km/h
